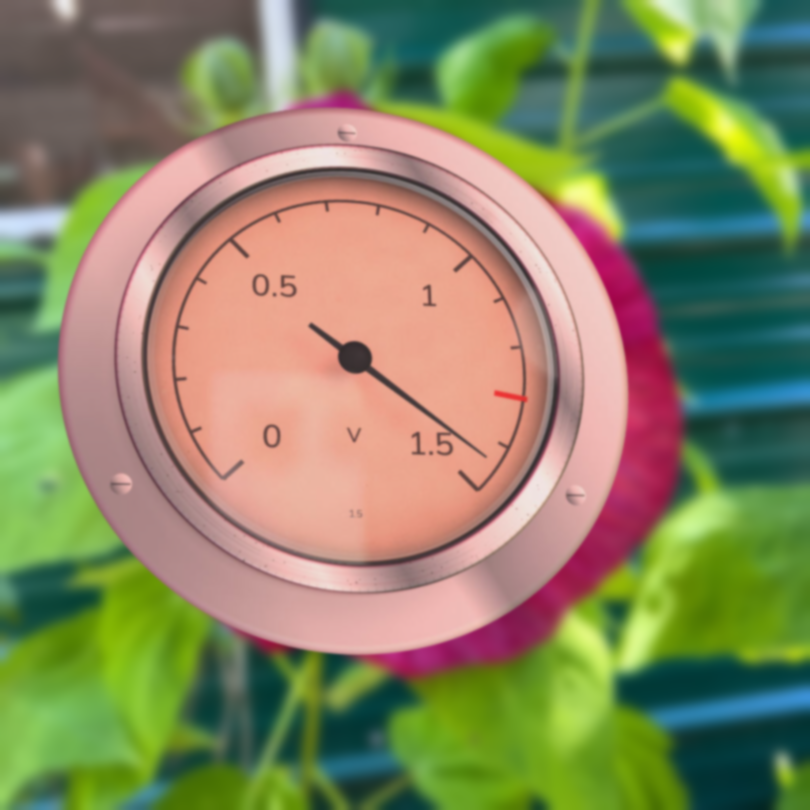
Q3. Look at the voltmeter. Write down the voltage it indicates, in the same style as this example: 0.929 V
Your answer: 1.45 V
